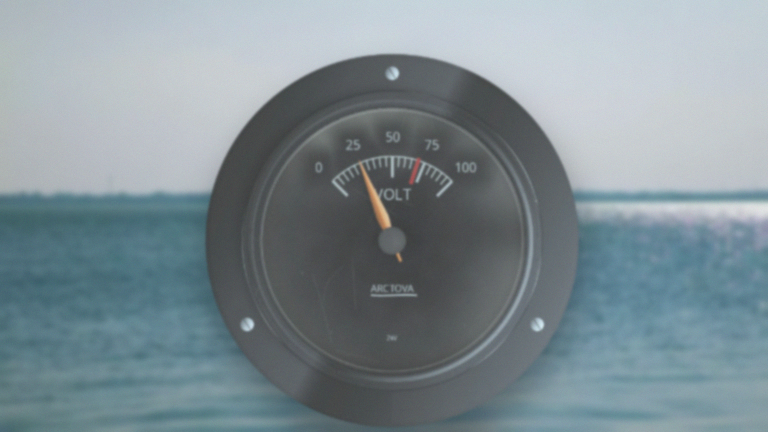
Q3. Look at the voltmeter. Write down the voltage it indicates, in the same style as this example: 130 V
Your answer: 25 V
